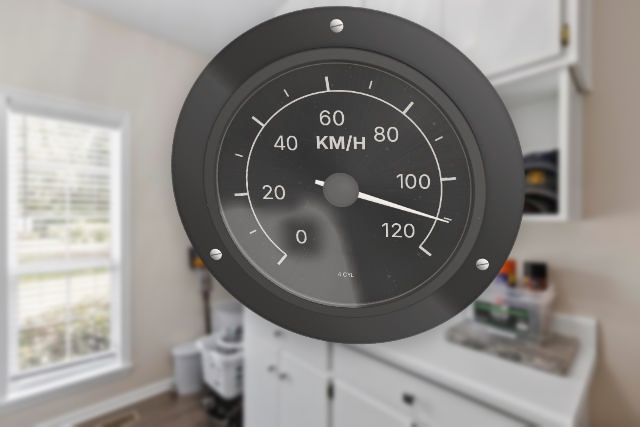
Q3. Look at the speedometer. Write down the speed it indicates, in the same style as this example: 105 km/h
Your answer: 110 km/h
